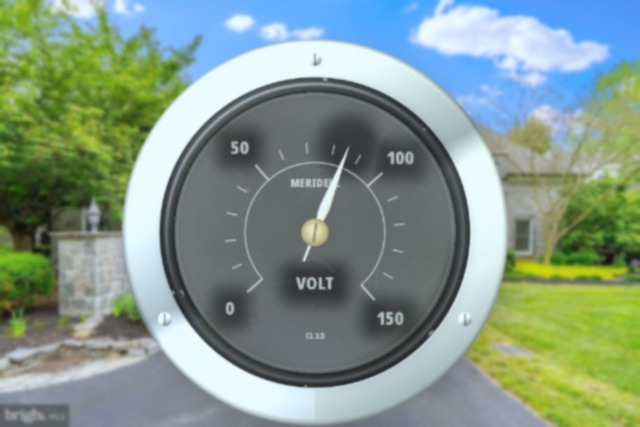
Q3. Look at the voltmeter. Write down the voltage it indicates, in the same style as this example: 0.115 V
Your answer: 85 V
